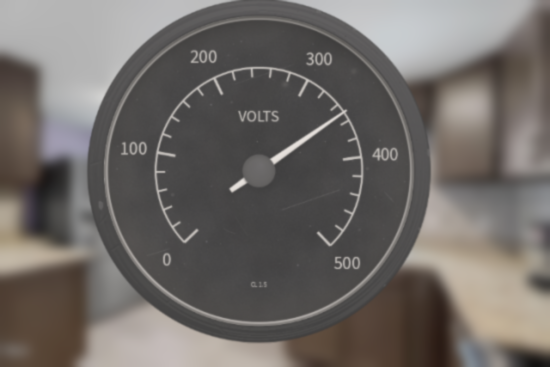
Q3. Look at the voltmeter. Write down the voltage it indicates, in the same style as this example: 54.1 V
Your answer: 350 V
